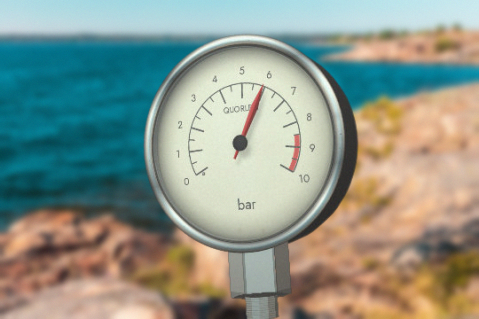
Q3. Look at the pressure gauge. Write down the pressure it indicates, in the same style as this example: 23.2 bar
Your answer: 6 bar
